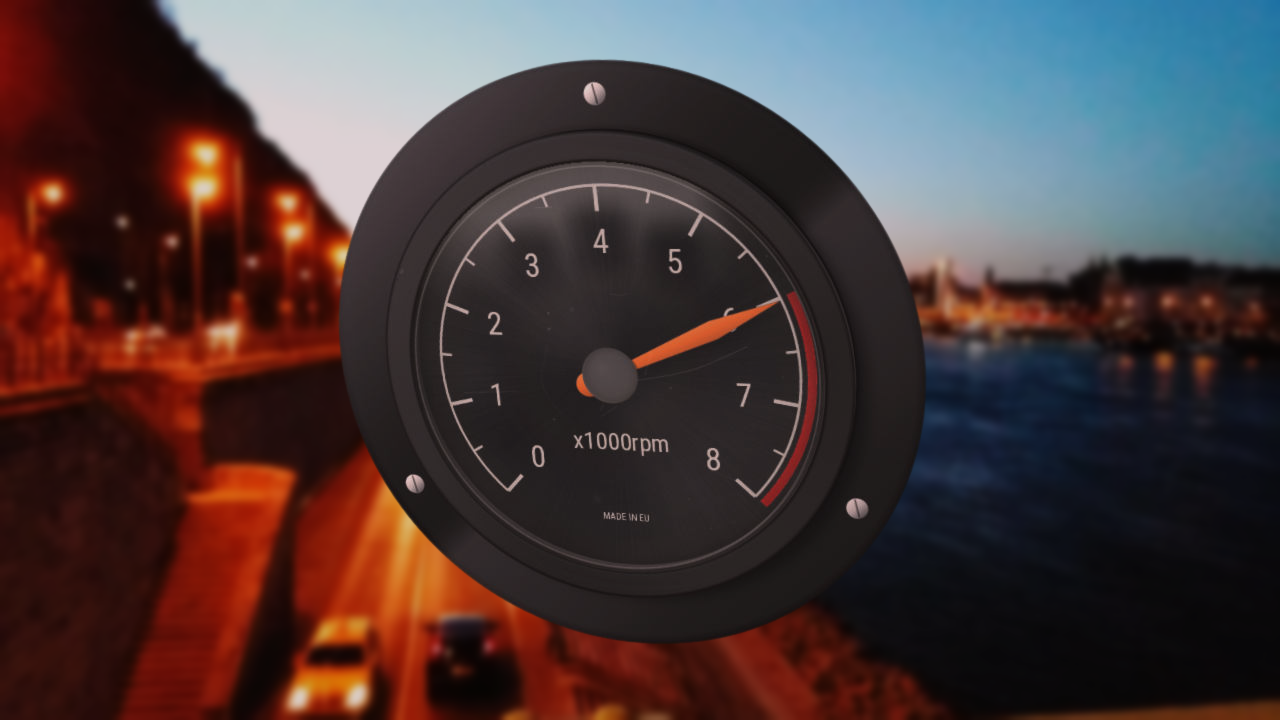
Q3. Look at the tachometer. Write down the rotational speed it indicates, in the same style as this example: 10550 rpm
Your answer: 6000 rpm
